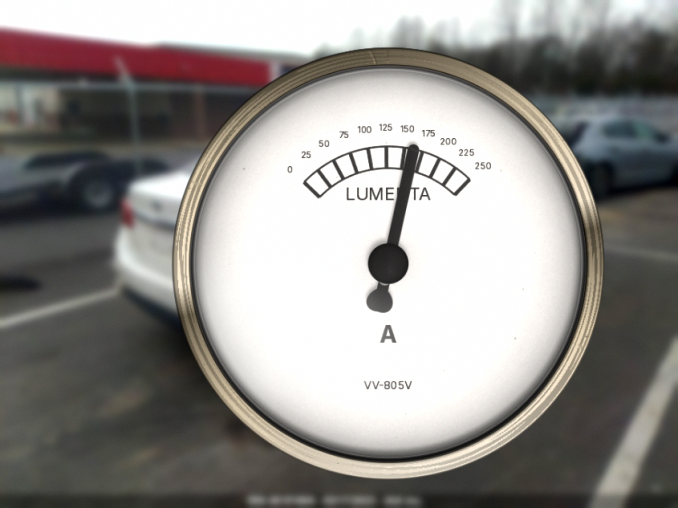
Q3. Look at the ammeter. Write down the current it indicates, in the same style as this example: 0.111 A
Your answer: 162.5 A
